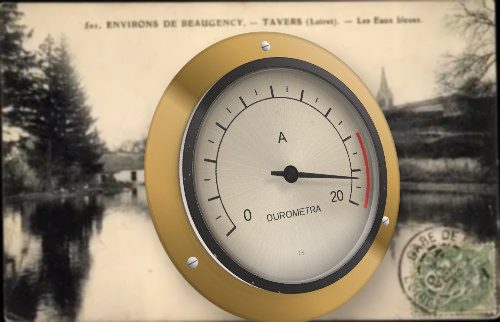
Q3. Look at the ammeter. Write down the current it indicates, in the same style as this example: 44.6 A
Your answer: 18.5 A
